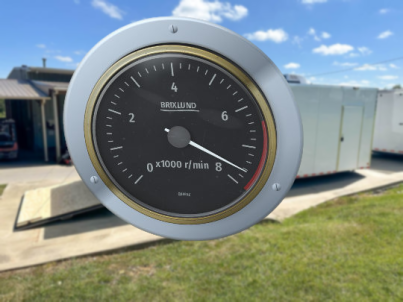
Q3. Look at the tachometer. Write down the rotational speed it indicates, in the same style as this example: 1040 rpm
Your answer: 7600 rpm
